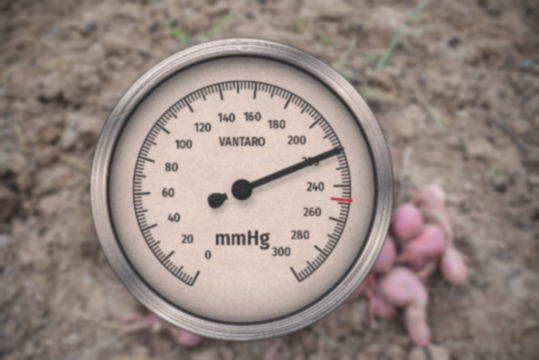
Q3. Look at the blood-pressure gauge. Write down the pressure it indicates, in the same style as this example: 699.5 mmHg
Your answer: 220 mmHg
